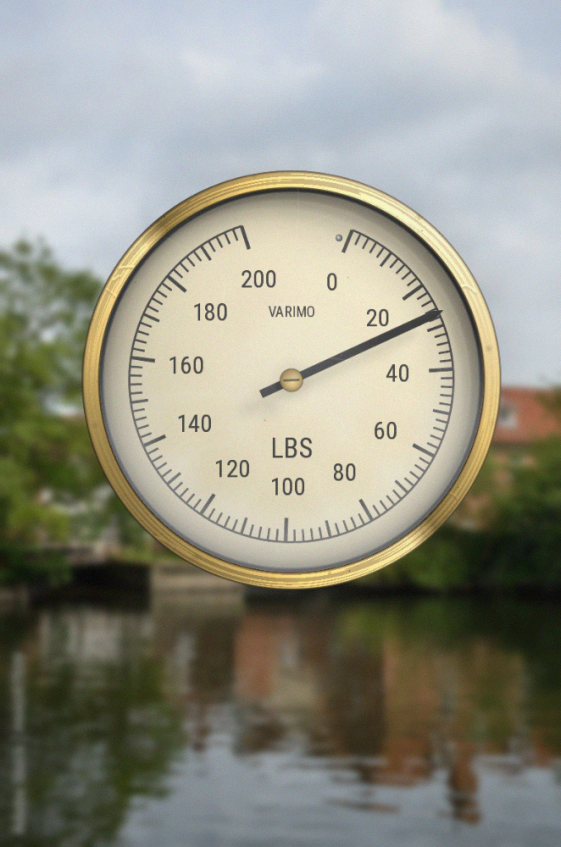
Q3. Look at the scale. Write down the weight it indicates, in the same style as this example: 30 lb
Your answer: 27 lb
